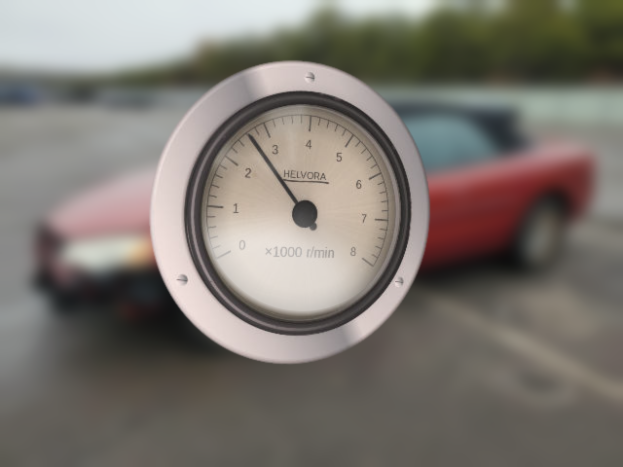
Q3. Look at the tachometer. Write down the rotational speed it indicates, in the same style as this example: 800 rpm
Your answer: 2600 rpm
